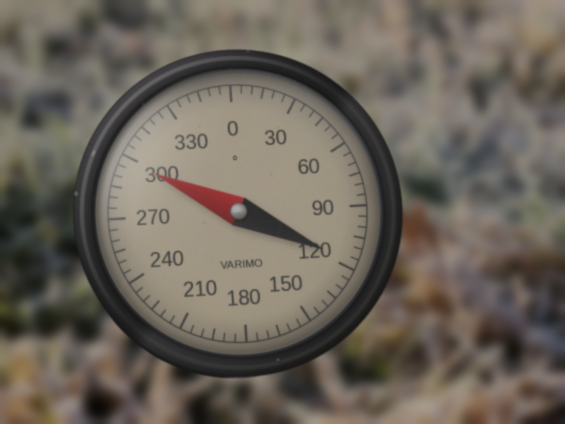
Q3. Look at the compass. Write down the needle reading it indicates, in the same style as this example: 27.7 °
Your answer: 297.5 °
